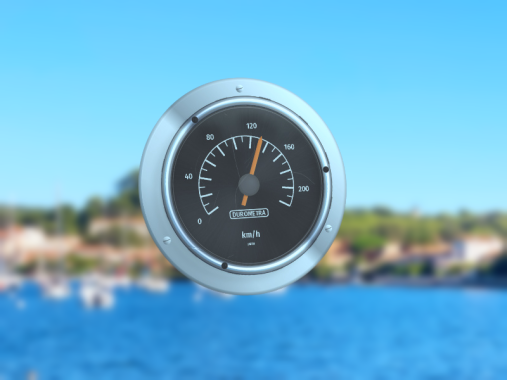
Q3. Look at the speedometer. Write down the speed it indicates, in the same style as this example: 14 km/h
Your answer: 130 km/h
